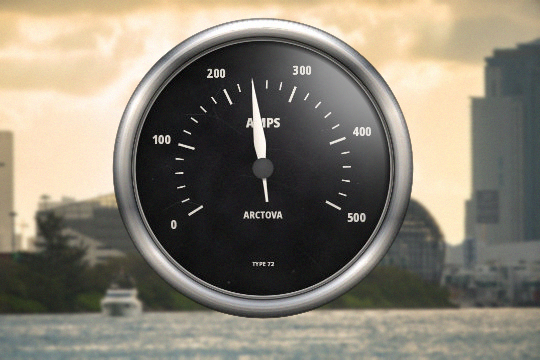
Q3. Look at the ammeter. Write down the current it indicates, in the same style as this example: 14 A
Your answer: 240 A
